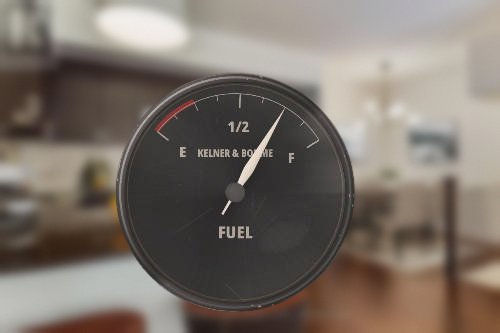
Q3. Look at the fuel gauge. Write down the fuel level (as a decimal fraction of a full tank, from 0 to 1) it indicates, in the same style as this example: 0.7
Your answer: 0.75
